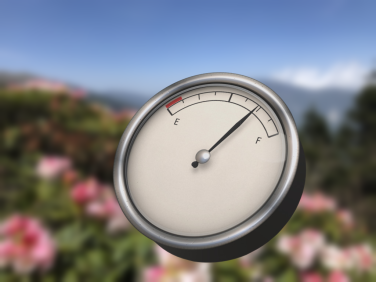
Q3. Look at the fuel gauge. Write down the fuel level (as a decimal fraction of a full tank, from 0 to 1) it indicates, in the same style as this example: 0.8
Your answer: 0.75
